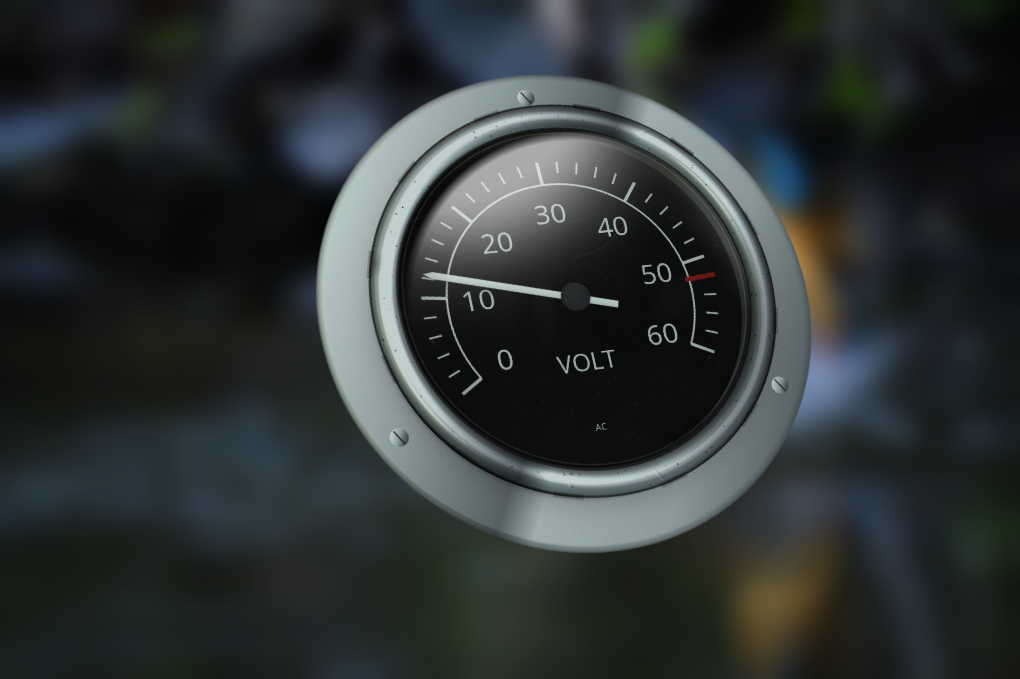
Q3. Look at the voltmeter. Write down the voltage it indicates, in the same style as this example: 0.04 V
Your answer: 12 V
